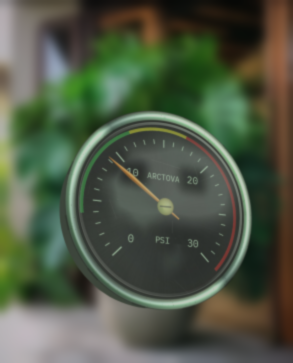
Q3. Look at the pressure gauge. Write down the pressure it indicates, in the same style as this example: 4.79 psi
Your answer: 9 psi
